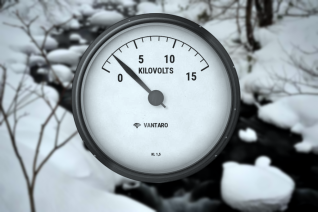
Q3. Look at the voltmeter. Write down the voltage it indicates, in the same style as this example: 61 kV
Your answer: 2 kV
